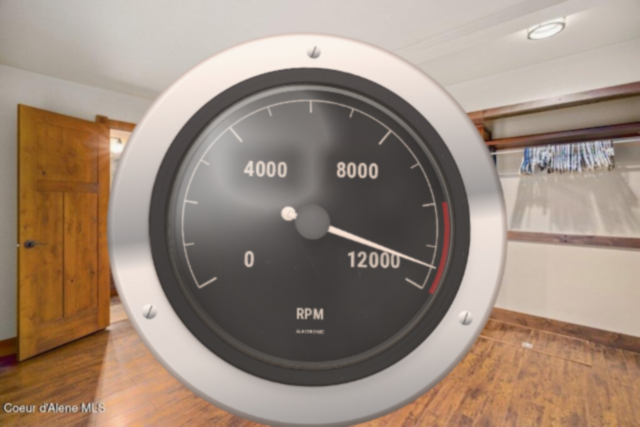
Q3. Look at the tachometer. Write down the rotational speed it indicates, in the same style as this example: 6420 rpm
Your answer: 11500 rpm
